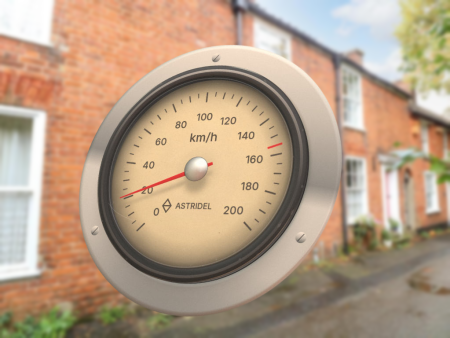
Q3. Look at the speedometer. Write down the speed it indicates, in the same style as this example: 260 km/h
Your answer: 20 km/h
